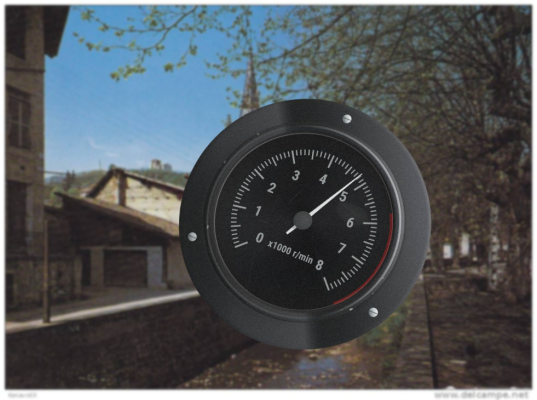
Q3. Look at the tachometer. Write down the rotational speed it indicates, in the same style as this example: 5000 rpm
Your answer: 4800 rpm
